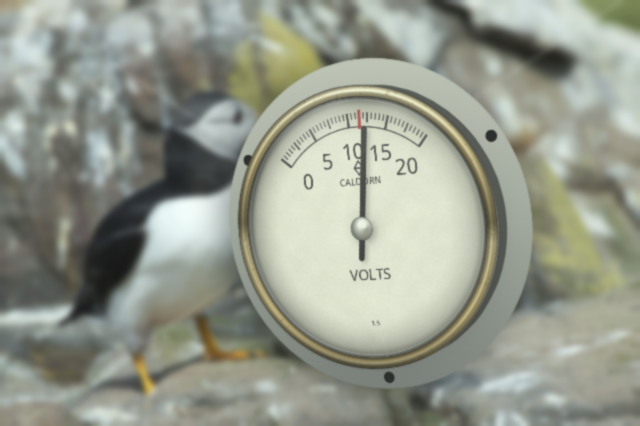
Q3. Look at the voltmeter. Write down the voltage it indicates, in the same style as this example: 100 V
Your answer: 12.5 V
